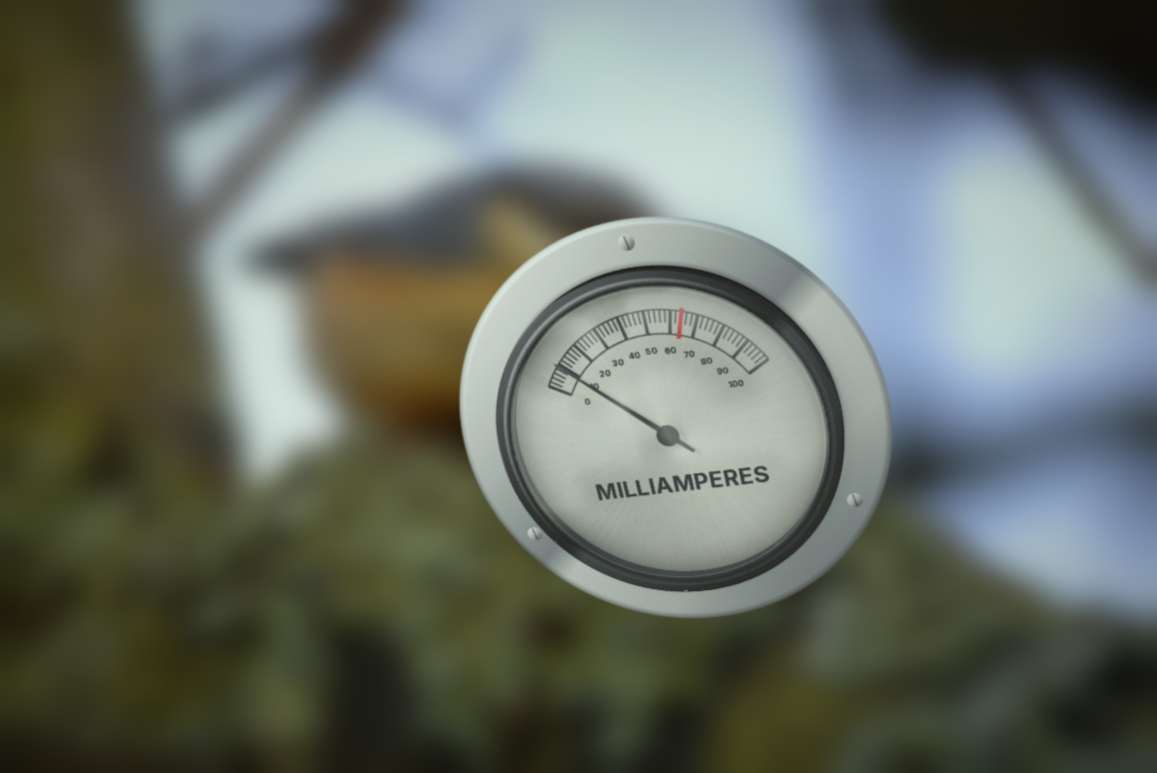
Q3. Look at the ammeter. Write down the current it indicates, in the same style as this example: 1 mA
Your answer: 10 mA
